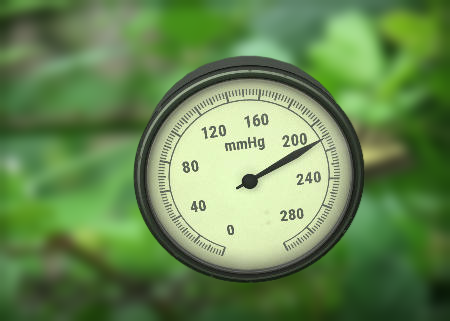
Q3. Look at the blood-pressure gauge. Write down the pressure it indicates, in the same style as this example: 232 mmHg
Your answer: 210 mmHg
